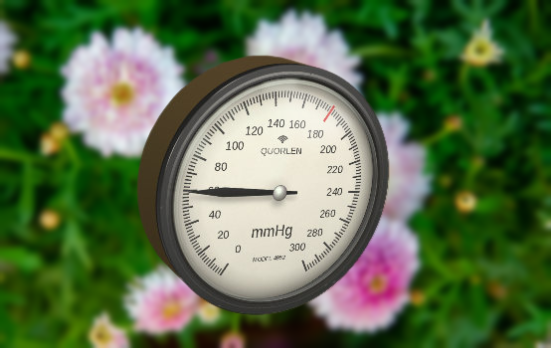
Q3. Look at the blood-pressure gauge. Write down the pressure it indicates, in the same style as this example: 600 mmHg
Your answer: 60 mmHg
